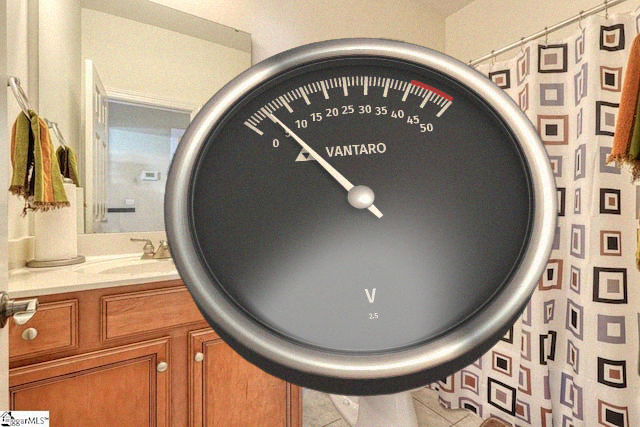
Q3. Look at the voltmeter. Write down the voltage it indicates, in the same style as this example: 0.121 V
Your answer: 5 V
